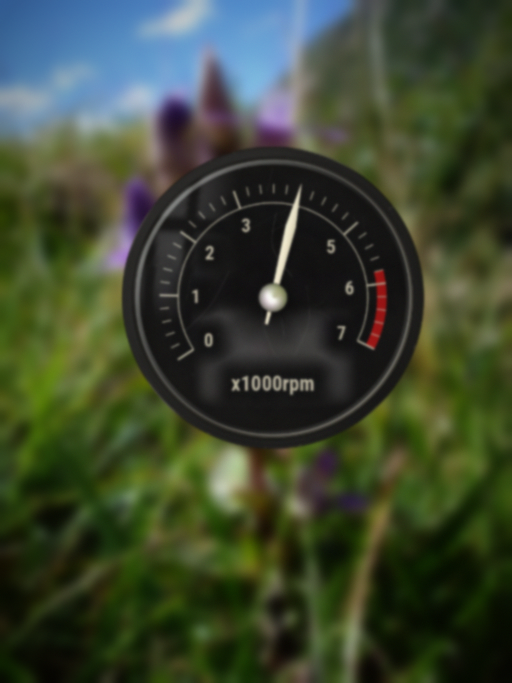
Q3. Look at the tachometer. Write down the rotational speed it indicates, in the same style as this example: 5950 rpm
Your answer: 4000 rpm
